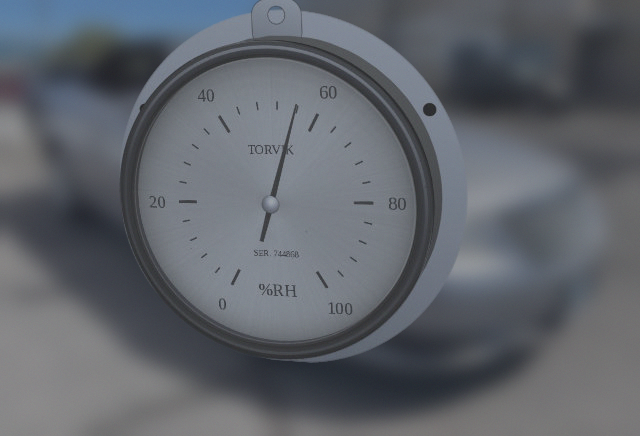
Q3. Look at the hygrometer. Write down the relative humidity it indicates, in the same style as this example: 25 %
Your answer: 56 %
